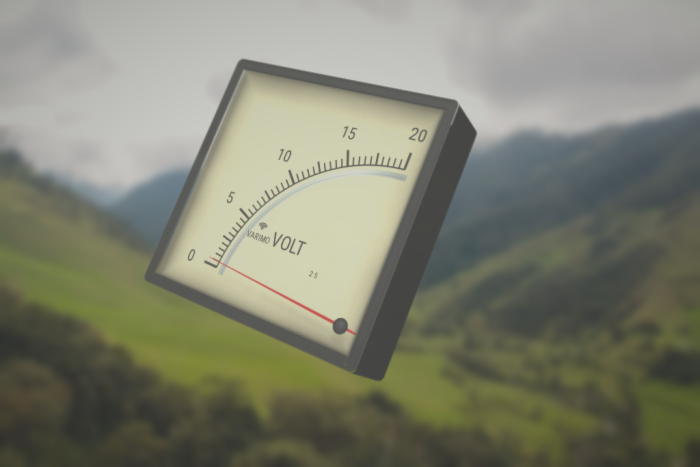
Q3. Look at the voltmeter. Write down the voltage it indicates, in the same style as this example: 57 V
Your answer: 0.5 V
